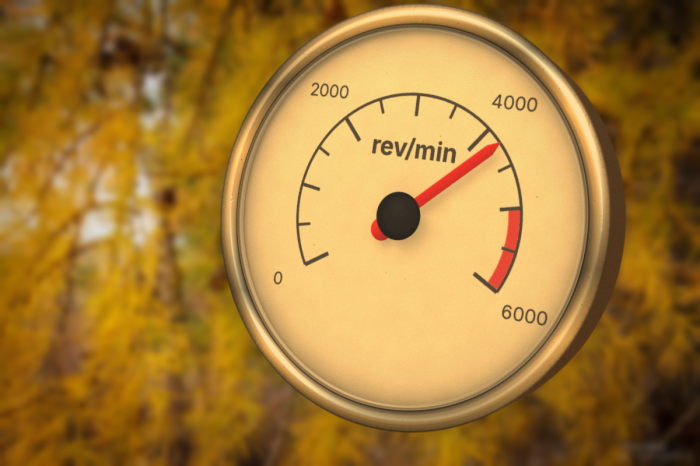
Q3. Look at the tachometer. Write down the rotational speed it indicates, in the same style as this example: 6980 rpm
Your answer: 4250 rpm
